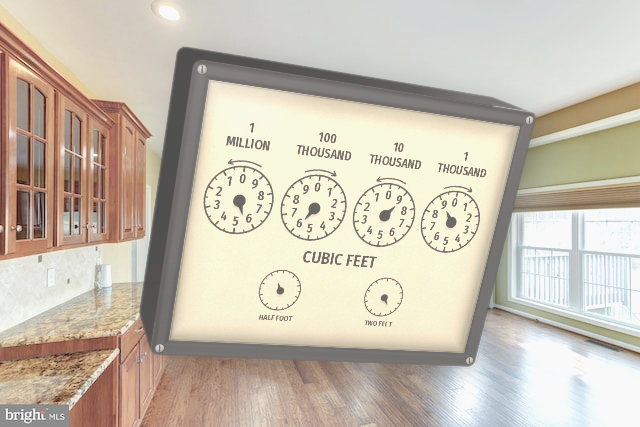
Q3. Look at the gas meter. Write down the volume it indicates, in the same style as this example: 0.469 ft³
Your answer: 558900 ft³
